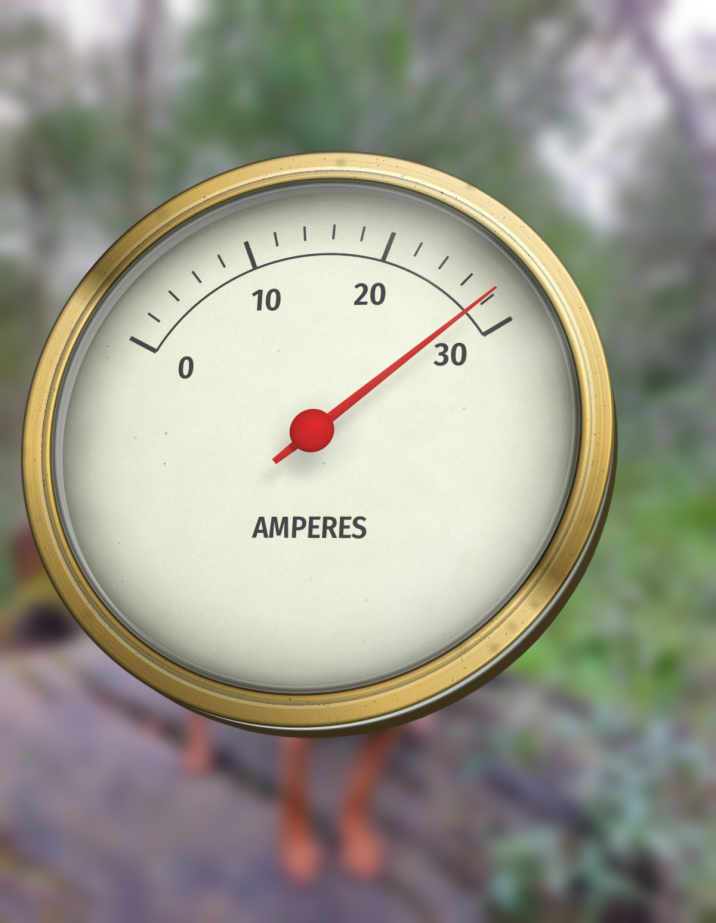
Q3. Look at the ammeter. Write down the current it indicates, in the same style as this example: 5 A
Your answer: 28 A
